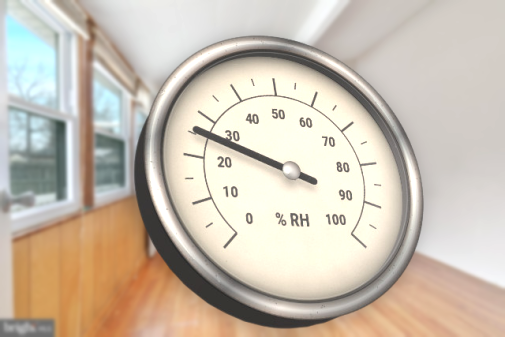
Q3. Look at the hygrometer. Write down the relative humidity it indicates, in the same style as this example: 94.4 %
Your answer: 25 %
